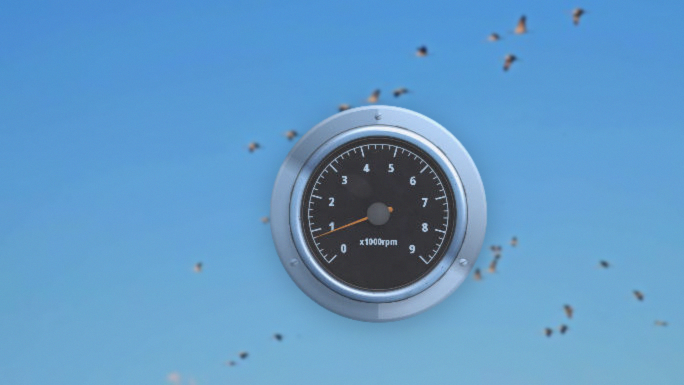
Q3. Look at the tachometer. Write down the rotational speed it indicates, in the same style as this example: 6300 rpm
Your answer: 800 rpm
